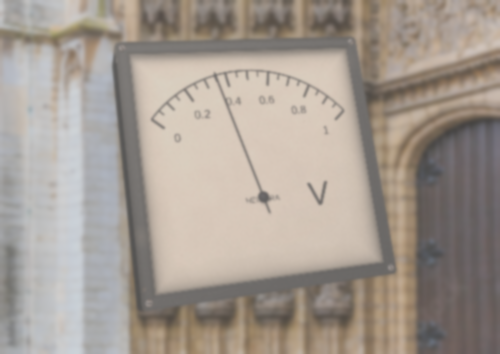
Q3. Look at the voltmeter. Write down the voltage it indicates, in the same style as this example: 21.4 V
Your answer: 0.35 V
